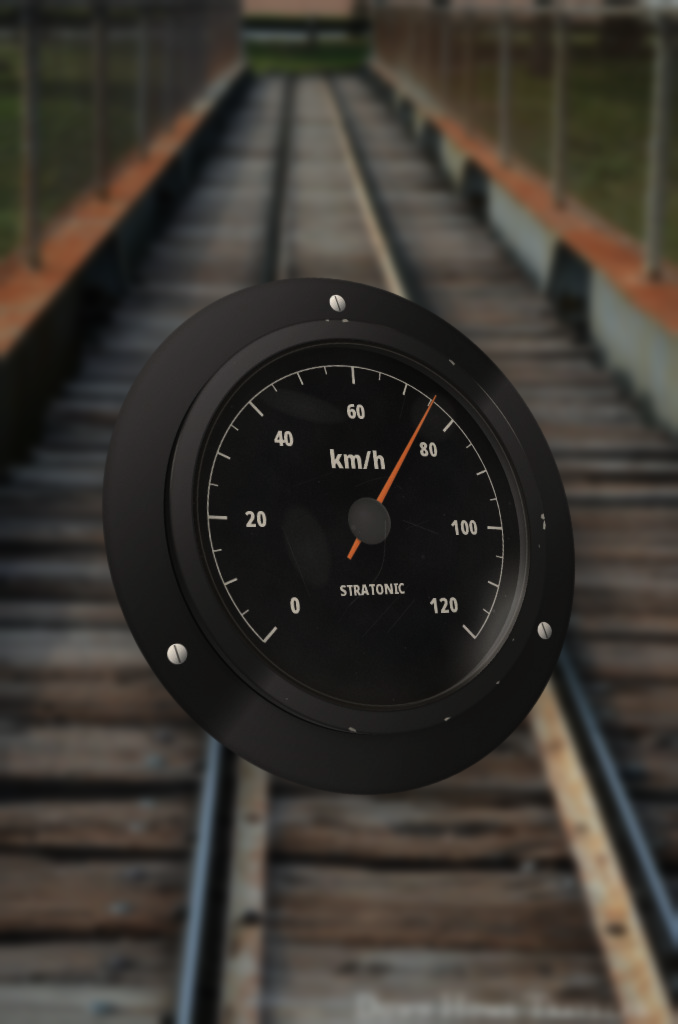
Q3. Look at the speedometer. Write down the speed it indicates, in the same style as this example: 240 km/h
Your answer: 75 km/h
